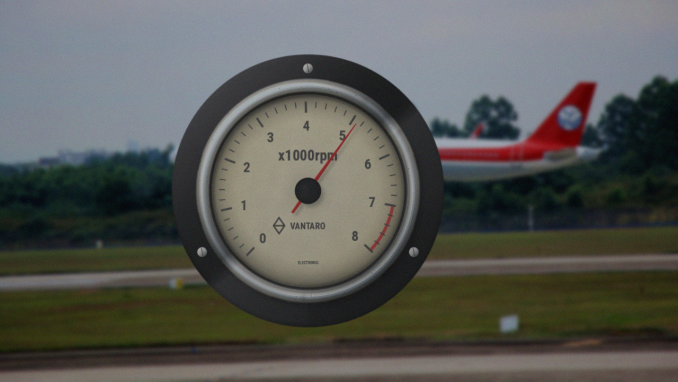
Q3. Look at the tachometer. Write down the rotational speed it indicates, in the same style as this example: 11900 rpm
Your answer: 5100 rpm
